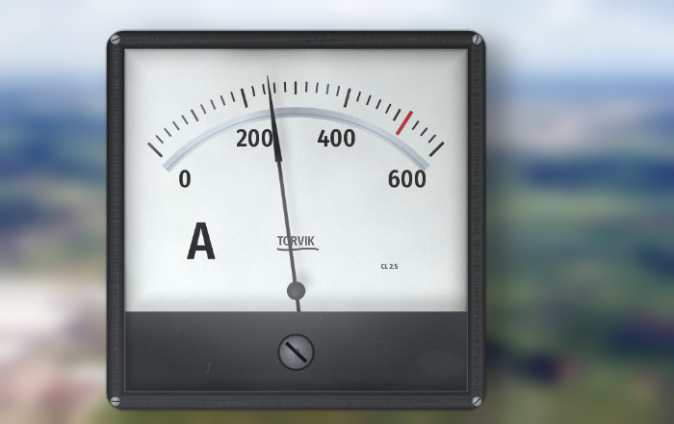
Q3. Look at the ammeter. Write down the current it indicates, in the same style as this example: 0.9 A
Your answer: 250 A
